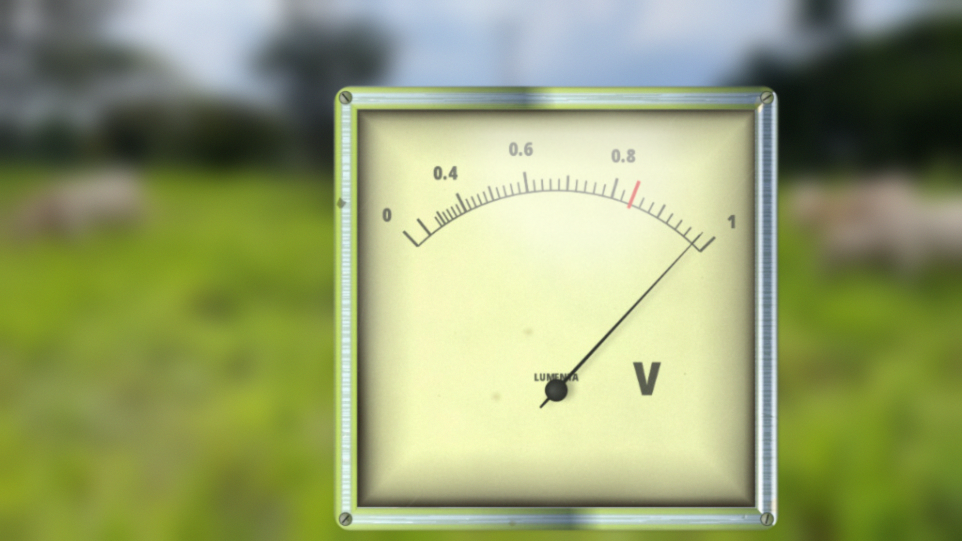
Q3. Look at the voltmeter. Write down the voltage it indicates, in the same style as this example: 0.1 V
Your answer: 0.98 V
